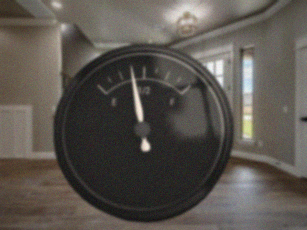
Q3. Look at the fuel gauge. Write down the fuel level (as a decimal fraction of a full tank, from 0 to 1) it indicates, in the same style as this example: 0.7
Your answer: 0.375
